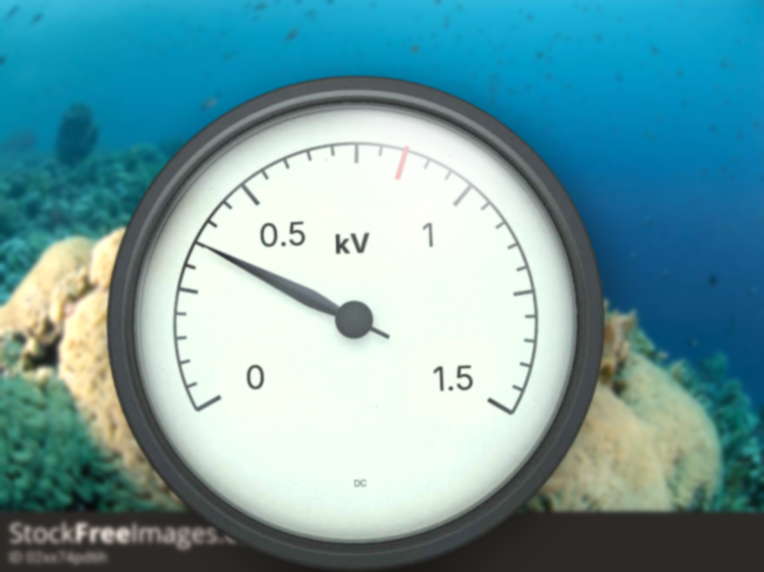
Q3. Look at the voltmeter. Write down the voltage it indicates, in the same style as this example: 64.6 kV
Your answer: 0.35 kV
